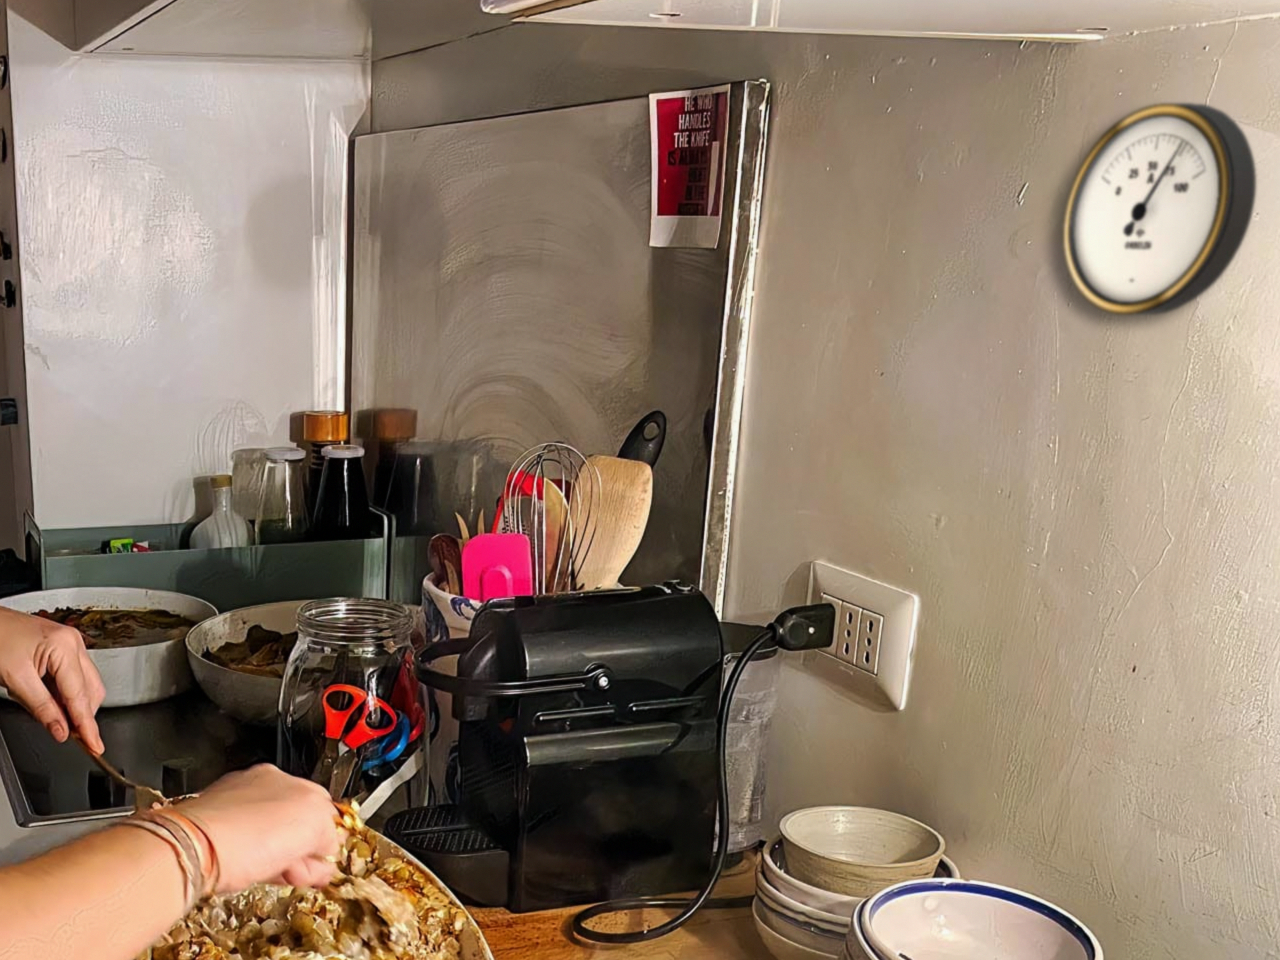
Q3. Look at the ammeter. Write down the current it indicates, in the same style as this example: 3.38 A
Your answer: 75 A
